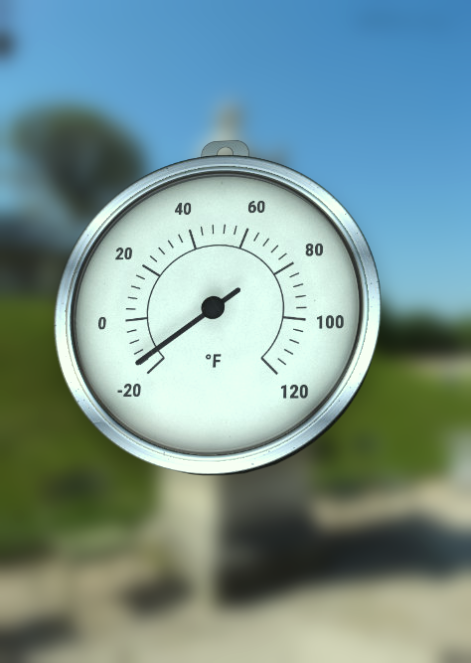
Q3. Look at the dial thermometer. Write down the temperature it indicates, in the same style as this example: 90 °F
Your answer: -16 °F
